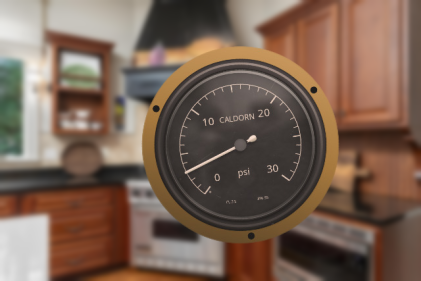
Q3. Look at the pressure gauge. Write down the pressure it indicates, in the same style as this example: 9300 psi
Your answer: 3 psi
